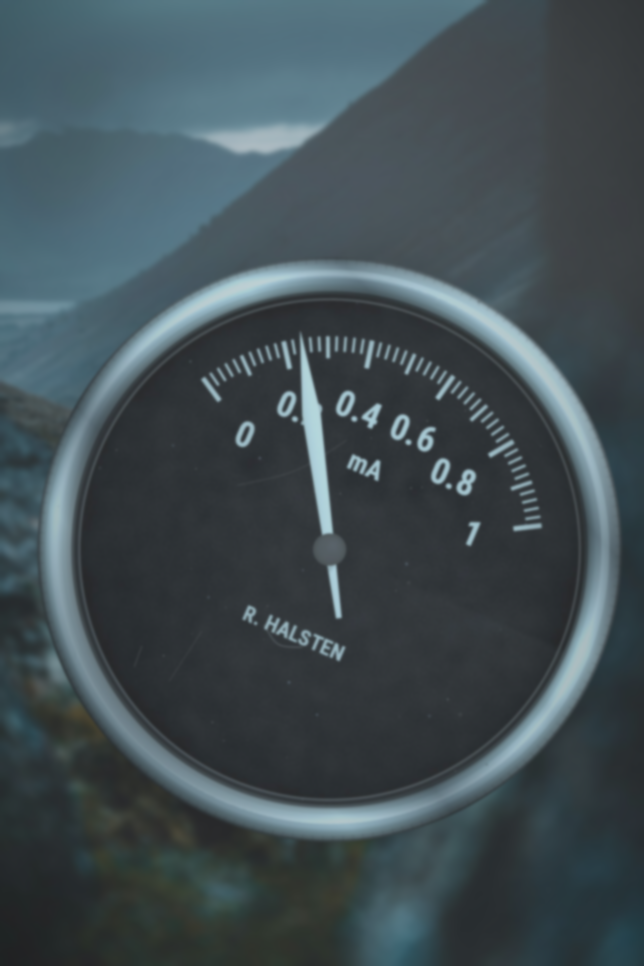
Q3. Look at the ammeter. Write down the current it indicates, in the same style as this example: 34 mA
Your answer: 0.24 mA
